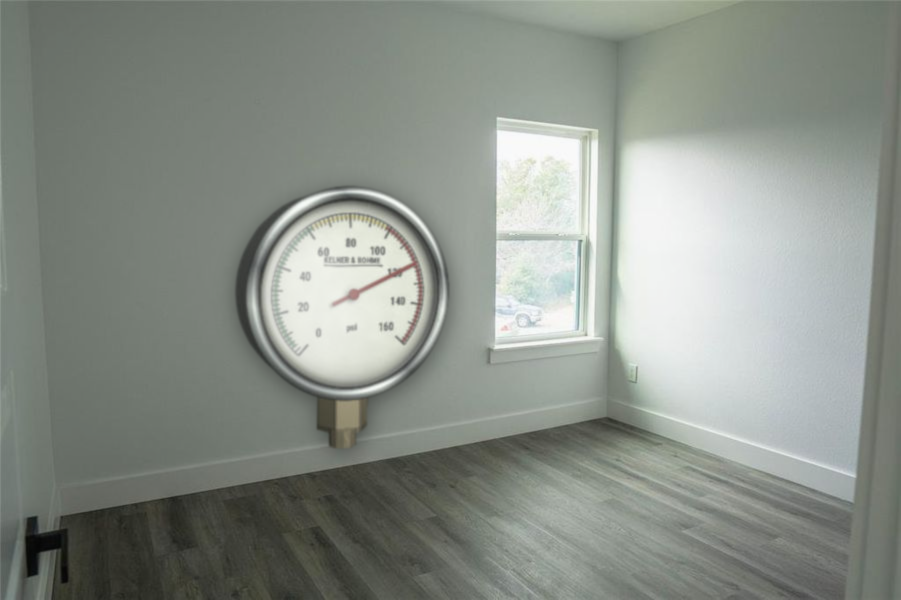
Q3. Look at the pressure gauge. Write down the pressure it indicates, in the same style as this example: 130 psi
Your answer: 120 psi
